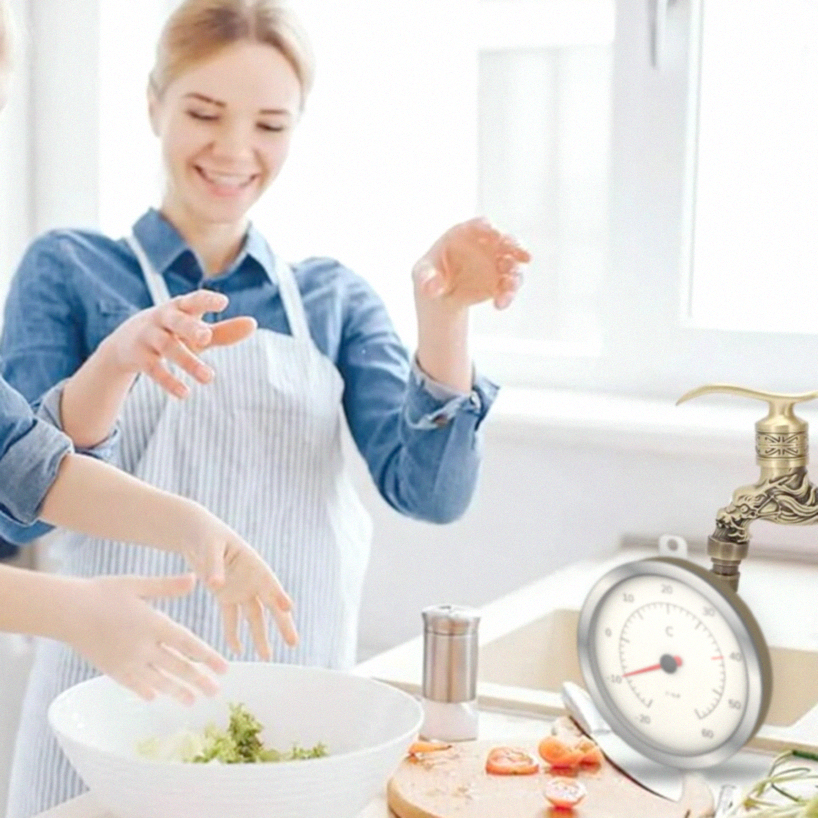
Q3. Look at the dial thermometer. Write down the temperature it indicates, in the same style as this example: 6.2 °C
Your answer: -10 °C
